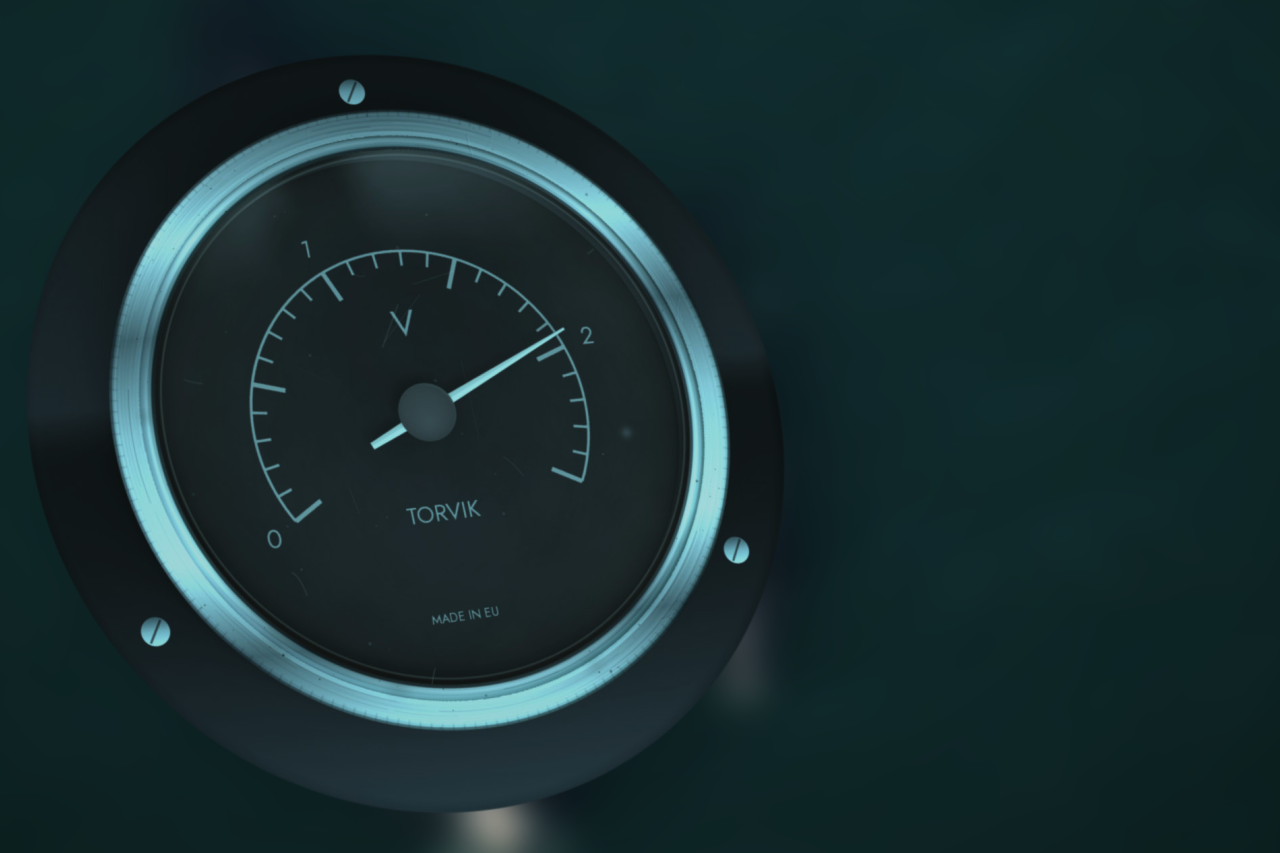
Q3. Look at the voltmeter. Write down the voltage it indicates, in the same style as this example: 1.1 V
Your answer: 1.95 V
